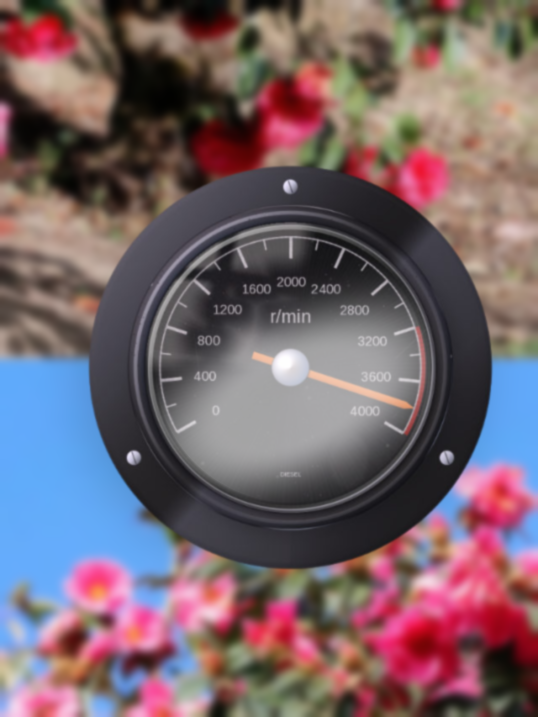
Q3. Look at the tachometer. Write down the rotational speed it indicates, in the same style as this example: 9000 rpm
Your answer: 3800 rpm
